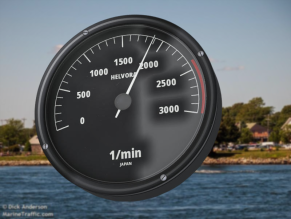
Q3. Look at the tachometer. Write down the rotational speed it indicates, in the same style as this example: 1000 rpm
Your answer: 1900 rpm
